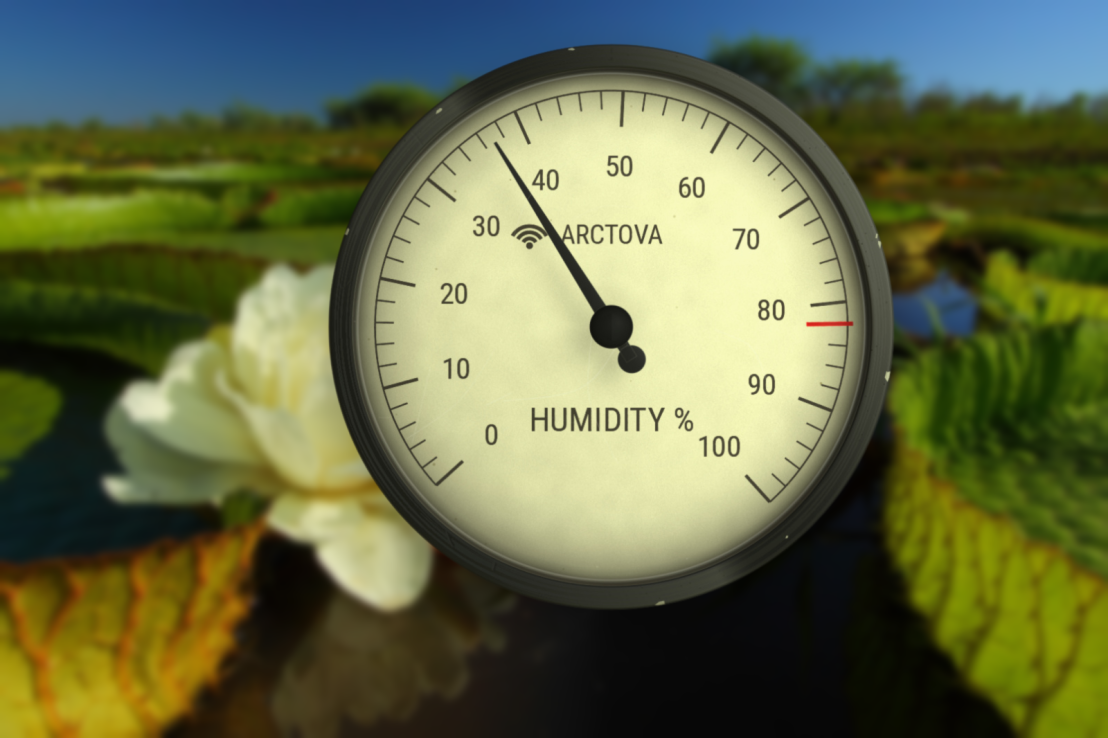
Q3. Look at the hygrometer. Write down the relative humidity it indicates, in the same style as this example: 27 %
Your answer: 37 %
